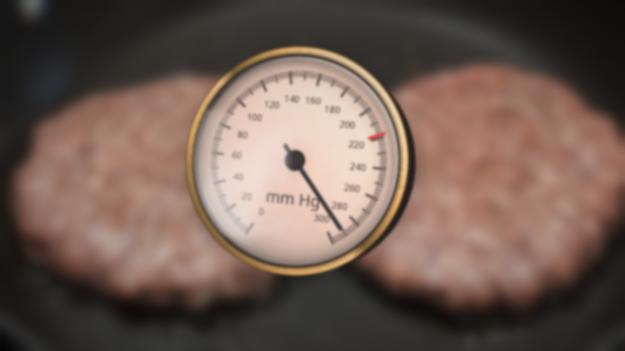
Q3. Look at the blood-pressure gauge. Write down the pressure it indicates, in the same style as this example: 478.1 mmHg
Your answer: 290 mmHg
